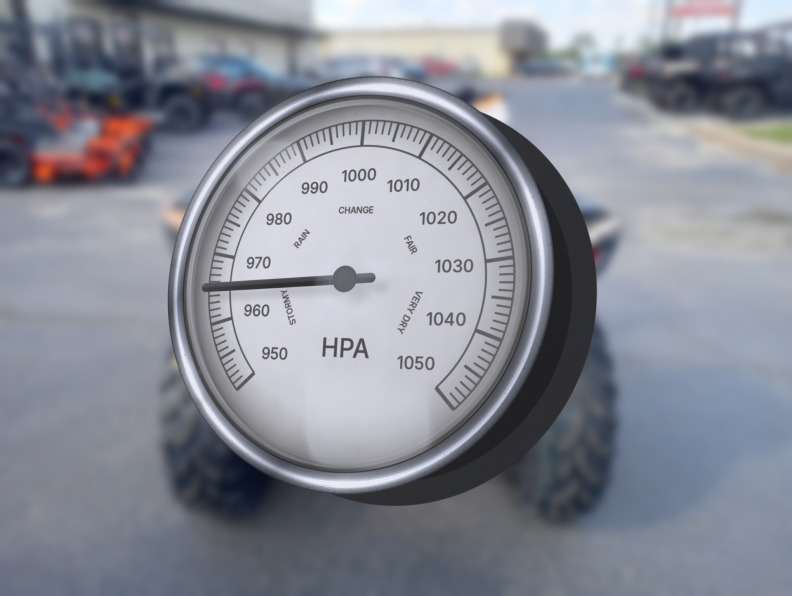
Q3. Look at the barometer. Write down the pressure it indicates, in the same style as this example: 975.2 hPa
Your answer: 965 hPa
